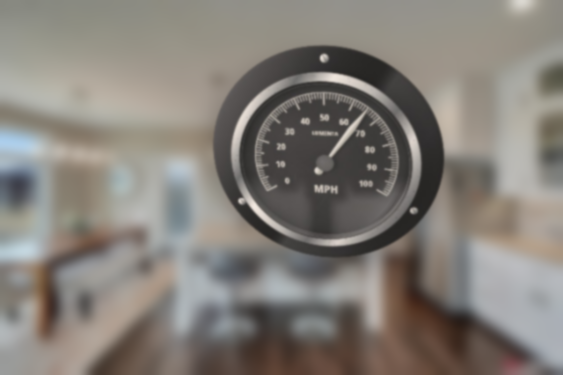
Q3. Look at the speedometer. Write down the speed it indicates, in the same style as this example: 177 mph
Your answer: 65 mph
